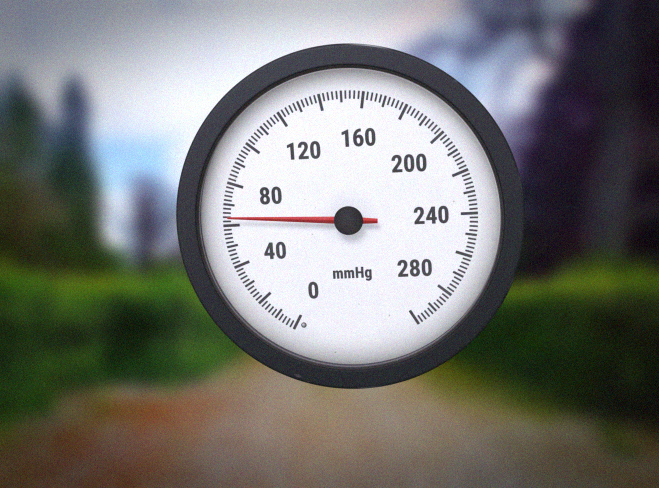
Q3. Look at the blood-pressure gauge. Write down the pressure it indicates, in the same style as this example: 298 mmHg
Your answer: 64 mmHg
